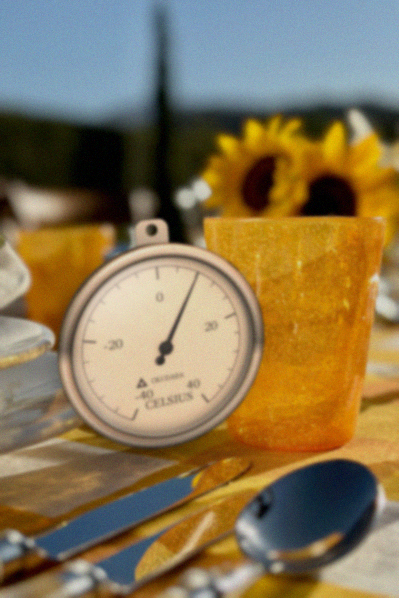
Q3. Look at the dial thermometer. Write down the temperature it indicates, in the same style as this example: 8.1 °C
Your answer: 8 °C
